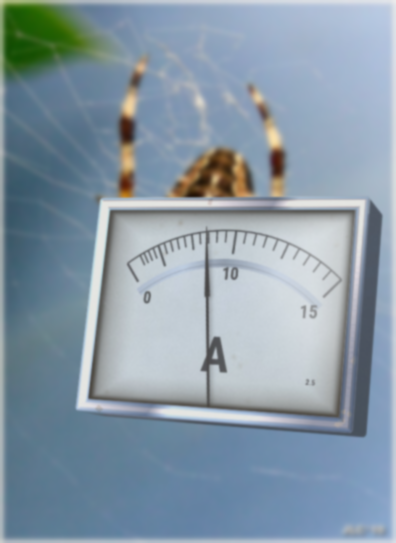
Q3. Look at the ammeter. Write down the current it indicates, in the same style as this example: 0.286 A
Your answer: 8.5 A
